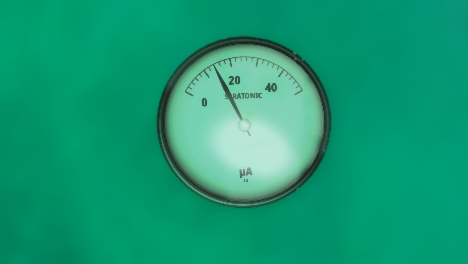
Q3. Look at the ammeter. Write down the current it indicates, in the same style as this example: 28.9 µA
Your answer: 14 µA
